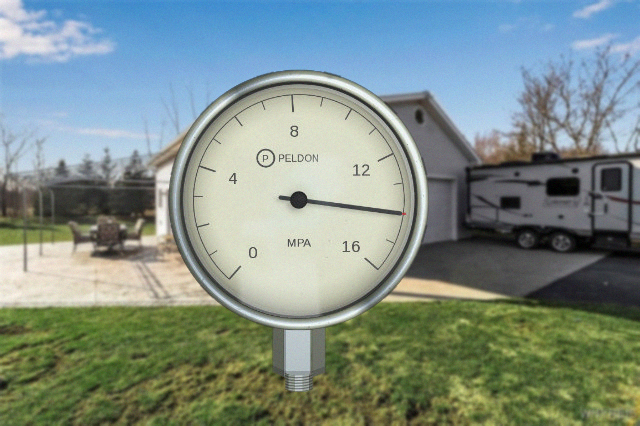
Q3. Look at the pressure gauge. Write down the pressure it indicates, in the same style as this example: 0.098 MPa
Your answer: 14 MPa
